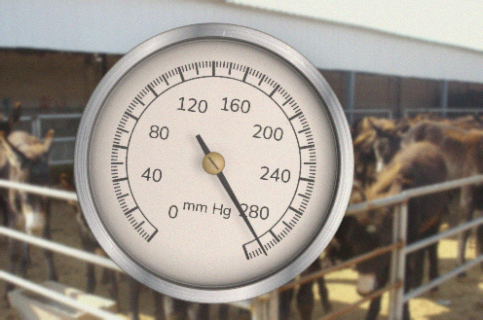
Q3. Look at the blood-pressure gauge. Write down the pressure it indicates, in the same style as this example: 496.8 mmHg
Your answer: 290 mmHg
